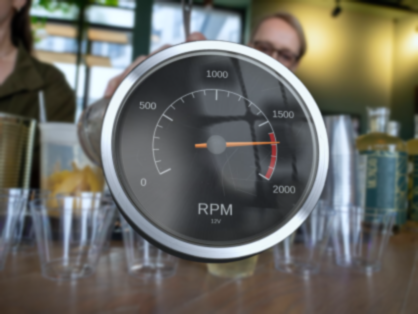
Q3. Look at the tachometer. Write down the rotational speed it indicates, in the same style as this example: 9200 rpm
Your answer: 1700 rpm
